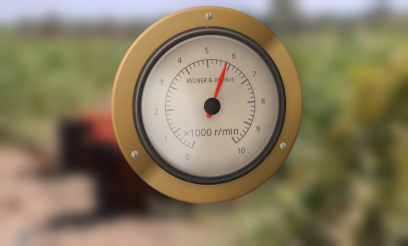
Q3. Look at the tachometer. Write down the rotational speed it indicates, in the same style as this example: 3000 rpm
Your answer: 5800 rpm
